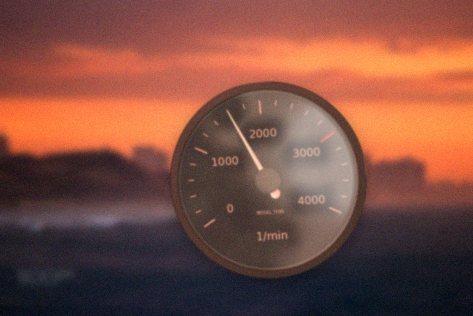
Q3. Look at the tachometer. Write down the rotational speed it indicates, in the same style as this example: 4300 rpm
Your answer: 1600 rpm
